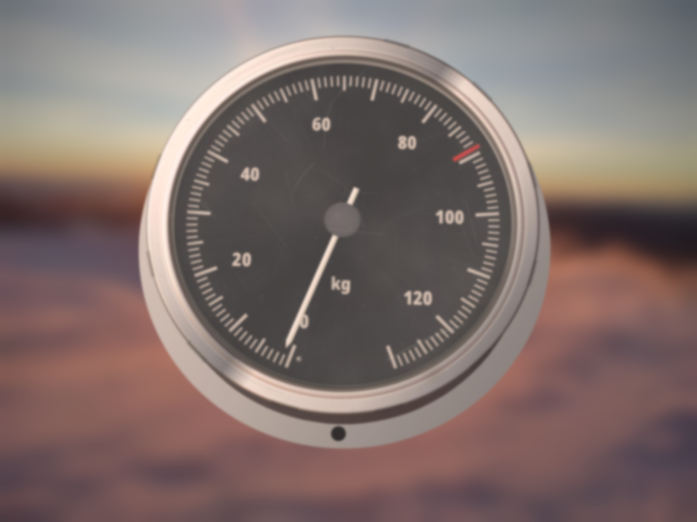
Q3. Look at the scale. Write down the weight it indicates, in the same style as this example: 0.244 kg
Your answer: 1 kg
